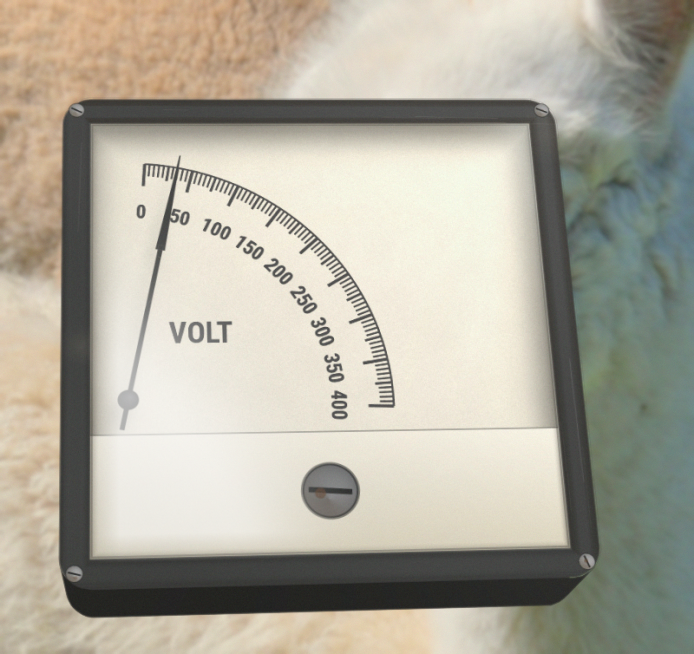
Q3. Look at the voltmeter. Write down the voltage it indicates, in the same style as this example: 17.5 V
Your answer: 35 V
